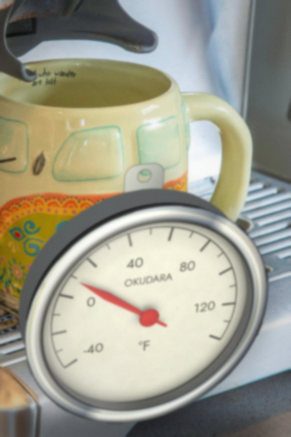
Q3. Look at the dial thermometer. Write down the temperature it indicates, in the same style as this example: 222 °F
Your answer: 10 °F
